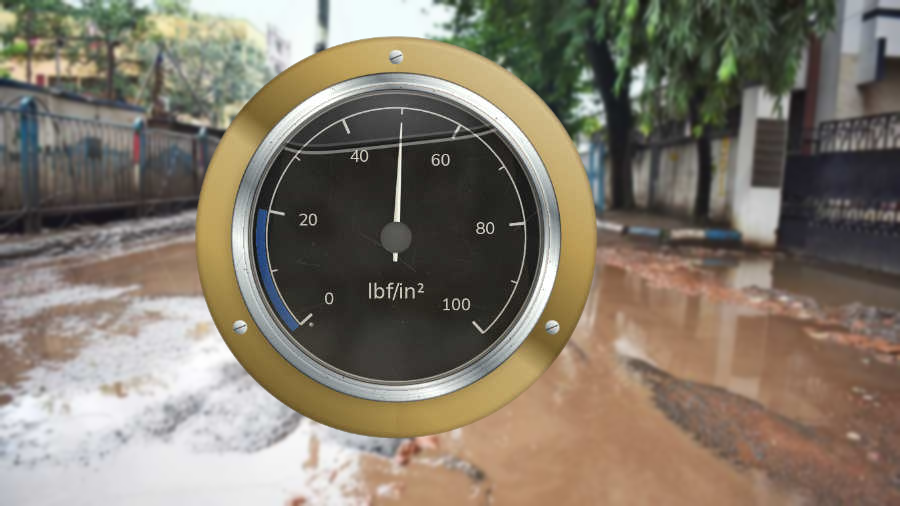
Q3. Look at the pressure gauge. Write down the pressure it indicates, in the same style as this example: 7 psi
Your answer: 50 psi
